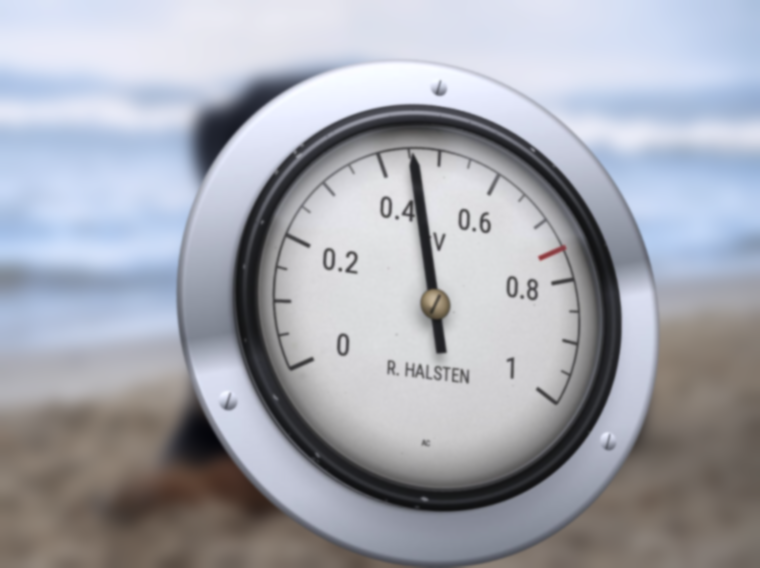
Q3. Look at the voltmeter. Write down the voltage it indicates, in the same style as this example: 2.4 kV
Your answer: 0.45 kV
